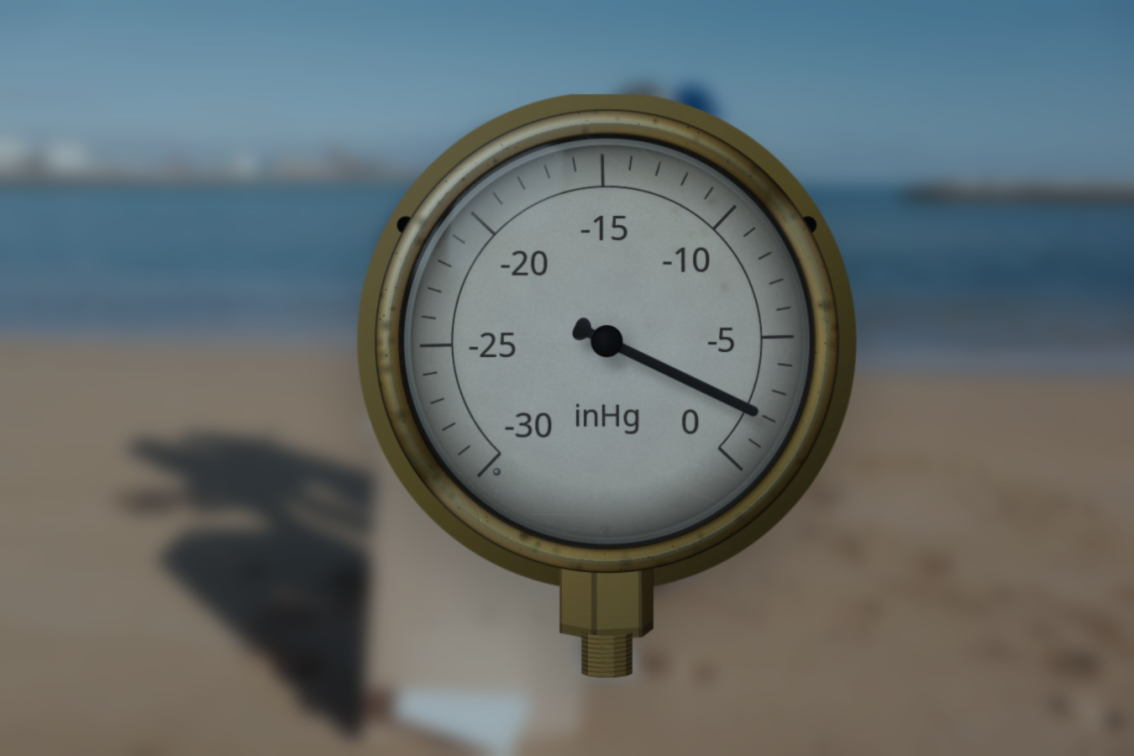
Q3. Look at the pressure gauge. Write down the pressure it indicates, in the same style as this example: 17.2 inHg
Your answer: -2 inHg
